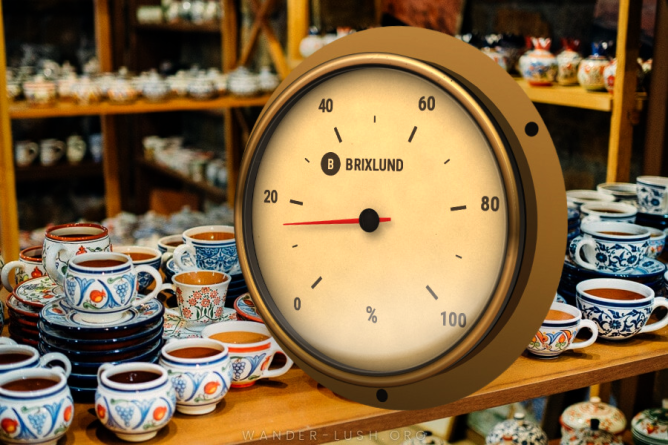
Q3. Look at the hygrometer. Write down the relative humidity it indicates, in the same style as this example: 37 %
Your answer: 15 %
